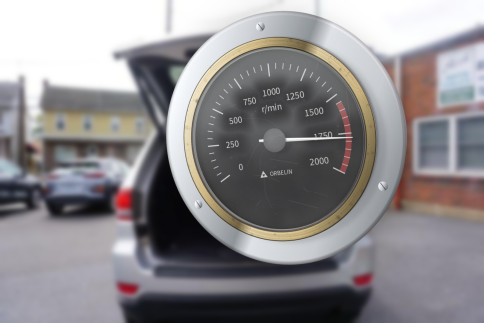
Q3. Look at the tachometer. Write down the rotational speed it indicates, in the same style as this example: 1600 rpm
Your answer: 1775 rpm
